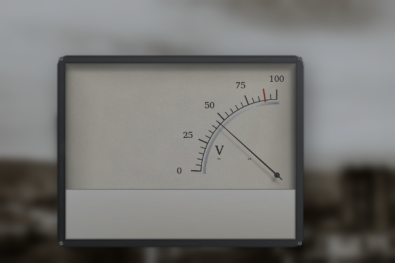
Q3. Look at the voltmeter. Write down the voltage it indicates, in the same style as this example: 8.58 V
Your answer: 45 V
